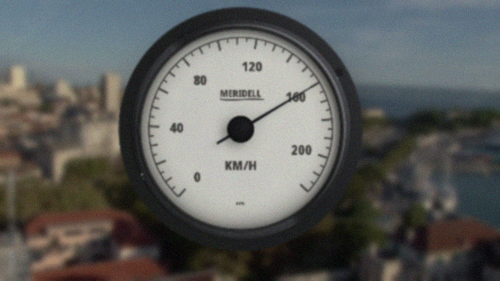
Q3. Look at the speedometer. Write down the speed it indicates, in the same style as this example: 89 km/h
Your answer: 160 km/h
